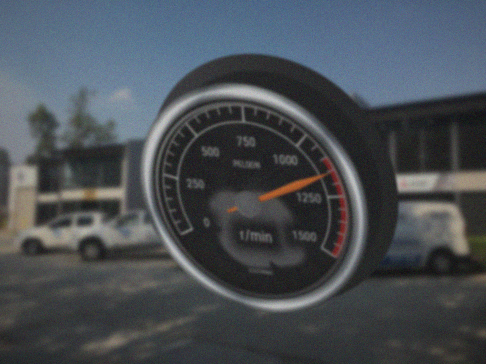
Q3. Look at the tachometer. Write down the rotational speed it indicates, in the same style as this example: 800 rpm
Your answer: 1150 rpm
